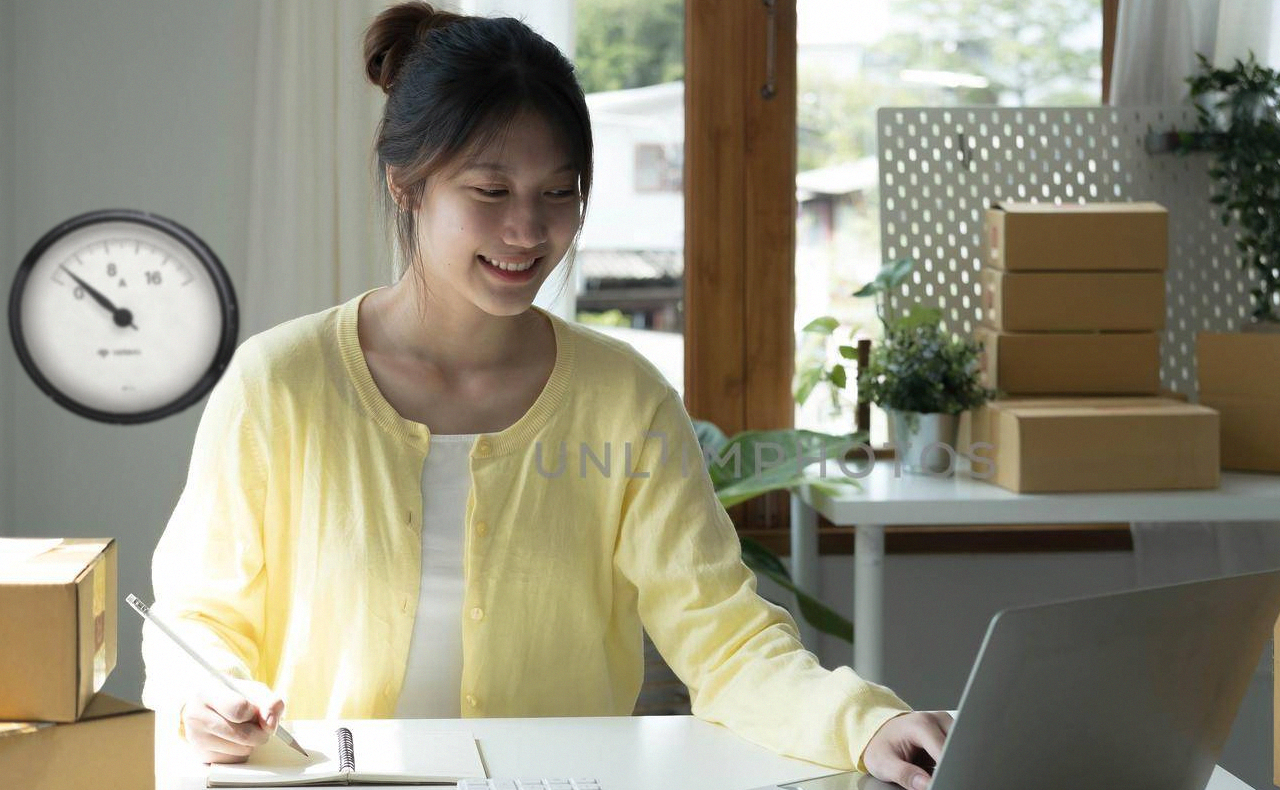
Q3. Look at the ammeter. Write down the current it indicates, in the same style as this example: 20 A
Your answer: 2 A
